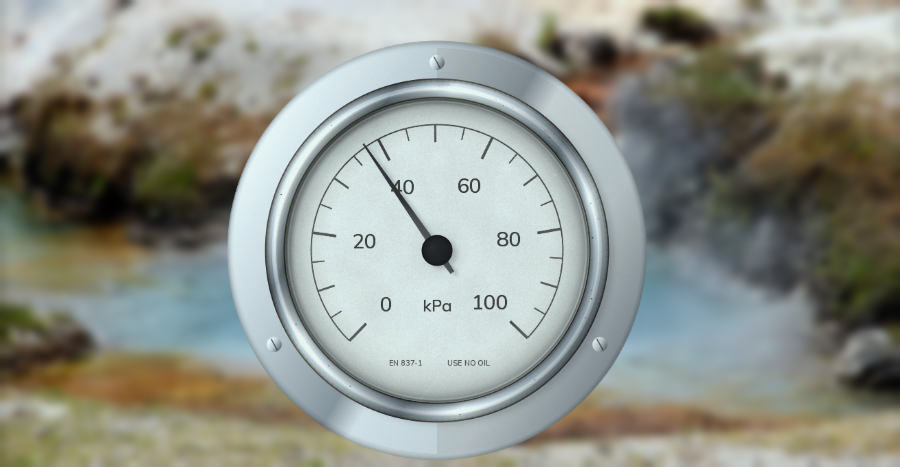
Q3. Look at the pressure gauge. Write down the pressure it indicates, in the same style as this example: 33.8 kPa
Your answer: 37.5 kPa
